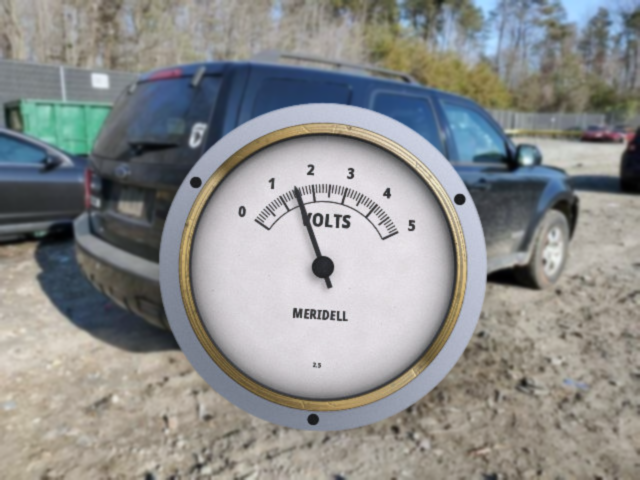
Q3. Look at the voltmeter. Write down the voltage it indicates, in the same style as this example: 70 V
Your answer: 1.5 V
